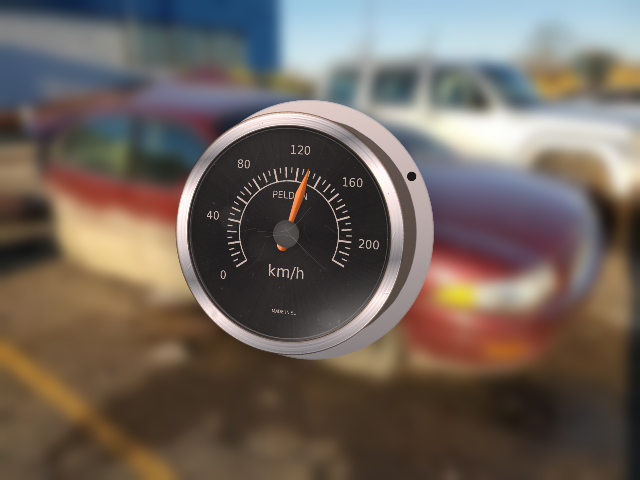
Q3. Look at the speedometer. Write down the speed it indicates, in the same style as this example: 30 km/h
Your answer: 130 km/h
